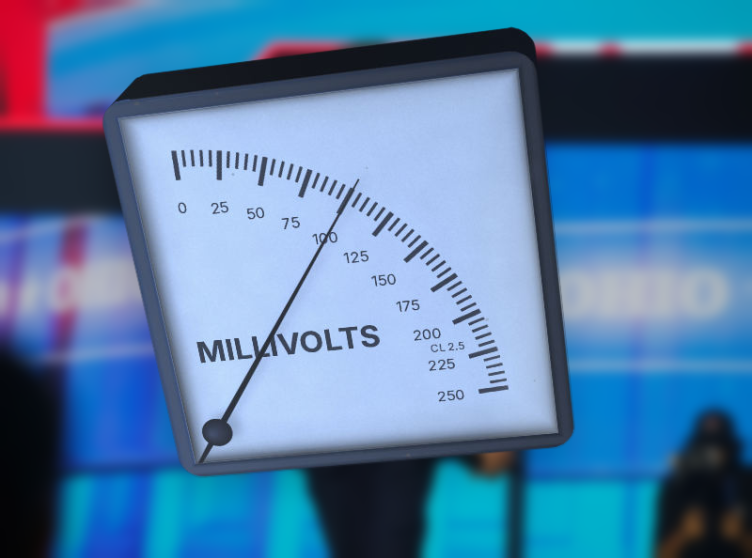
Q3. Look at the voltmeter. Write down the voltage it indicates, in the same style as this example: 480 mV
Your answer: 100 mV
